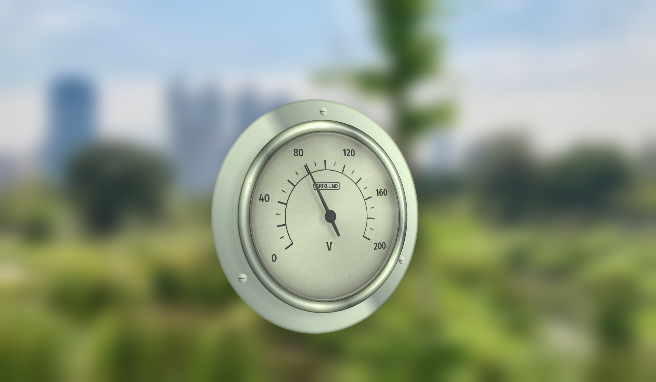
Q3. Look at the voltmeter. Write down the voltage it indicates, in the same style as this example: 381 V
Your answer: 80 V
